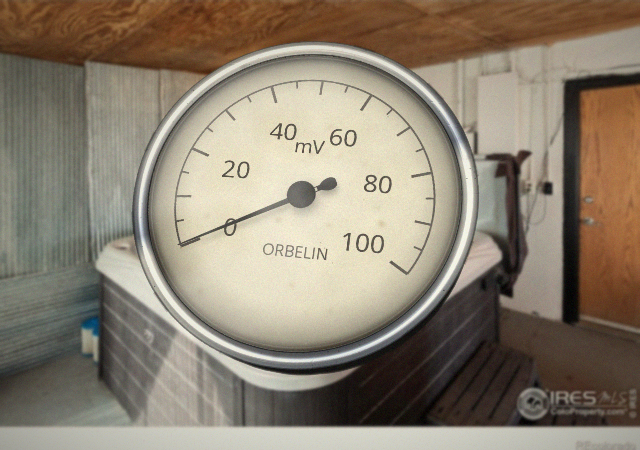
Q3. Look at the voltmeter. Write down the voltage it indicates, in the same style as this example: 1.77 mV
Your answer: 0 mV
